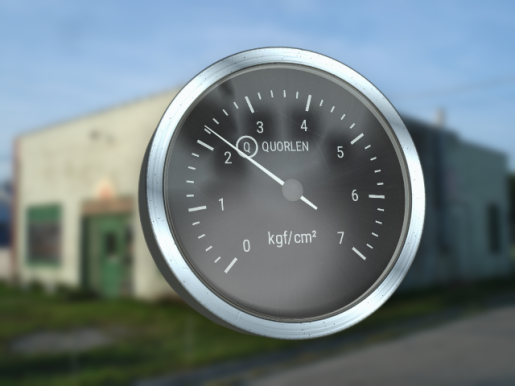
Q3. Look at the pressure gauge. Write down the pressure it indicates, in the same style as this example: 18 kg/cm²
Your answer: 2.2 kg/cm²
